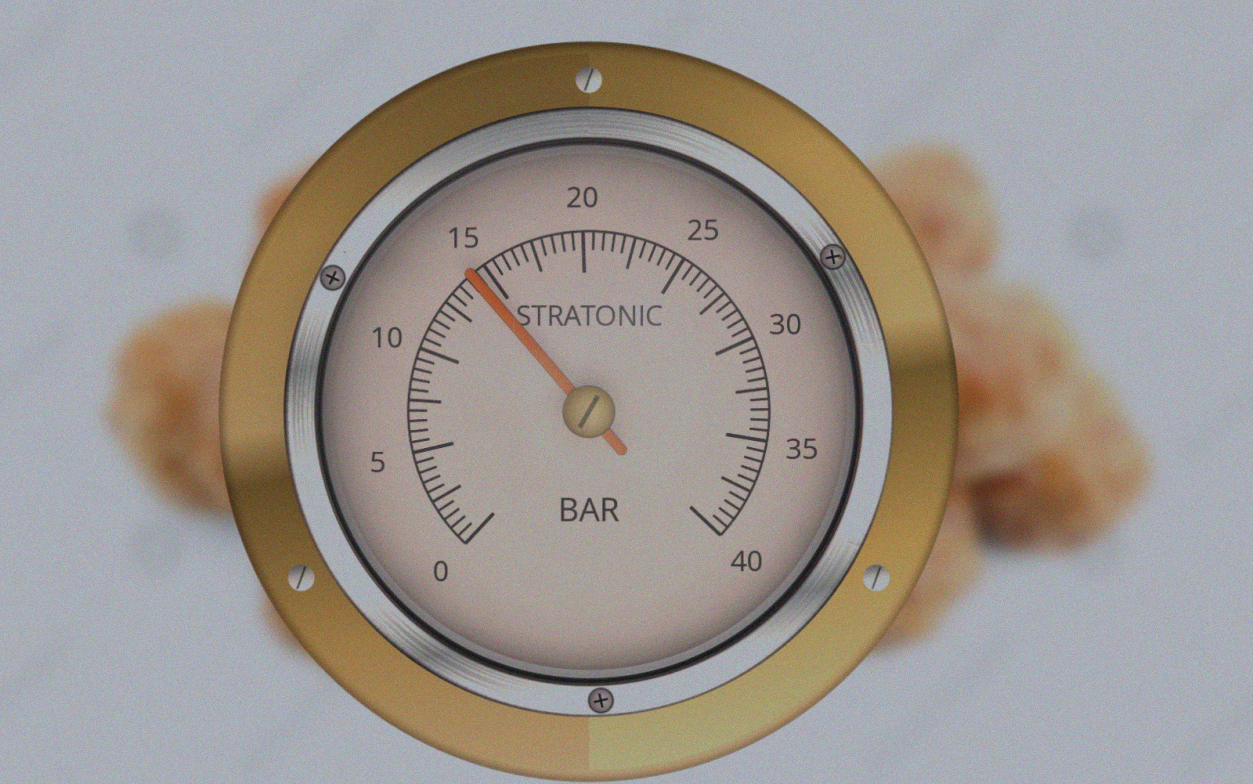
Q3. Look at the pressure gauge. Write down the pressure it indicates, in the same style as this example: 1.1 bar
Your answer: 14.25 bar
